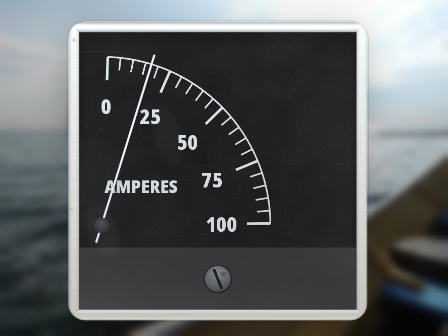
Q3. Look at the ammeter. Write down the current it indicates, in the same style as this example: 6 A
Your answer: 17.5 A
